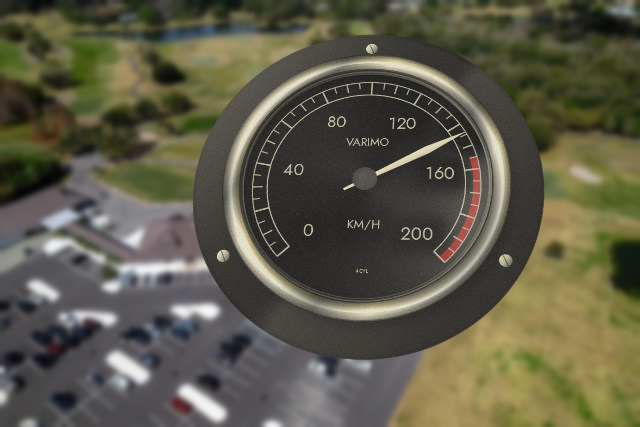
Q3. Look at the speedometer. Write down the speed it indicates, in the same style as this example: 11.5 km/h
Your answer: 145 km/h
